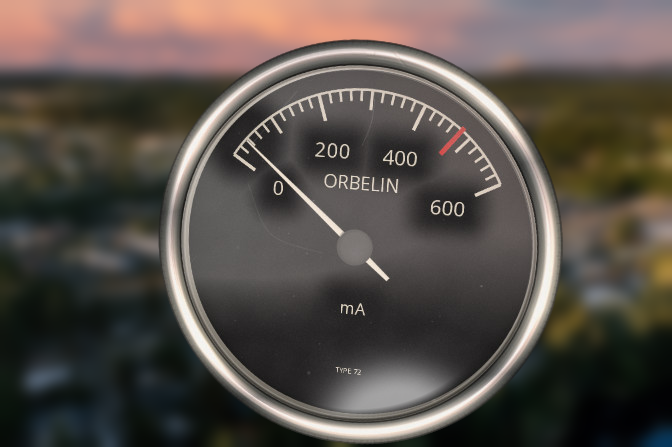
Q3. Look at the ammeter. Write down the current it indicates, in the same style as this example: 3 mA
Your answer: 40 mA
